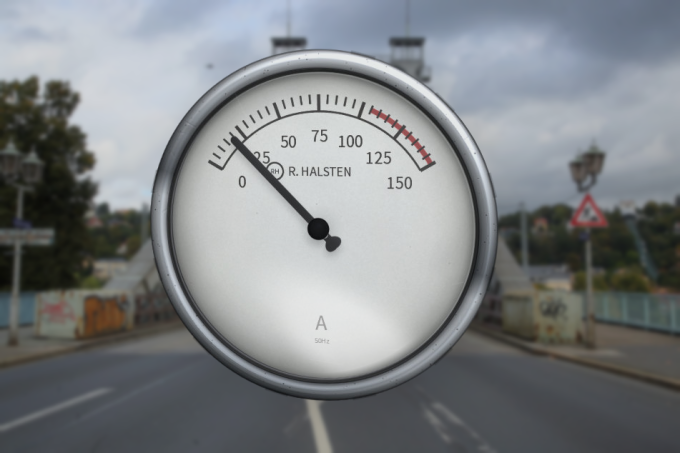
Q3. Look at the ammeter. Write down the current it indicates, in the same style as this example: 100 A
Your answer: 20 A
